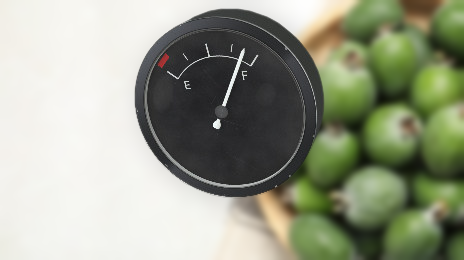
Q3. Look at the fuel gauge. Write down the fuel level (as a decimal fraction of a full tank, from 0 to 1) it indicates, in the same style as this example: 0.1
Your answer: 0.875
